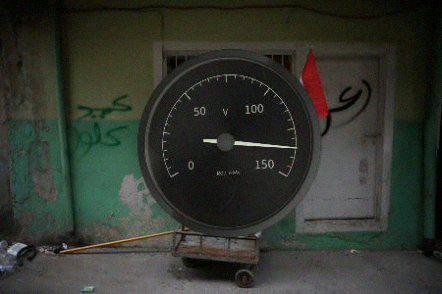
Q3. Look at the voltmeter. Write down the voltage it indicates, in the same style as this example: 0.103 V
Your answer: 135 V
